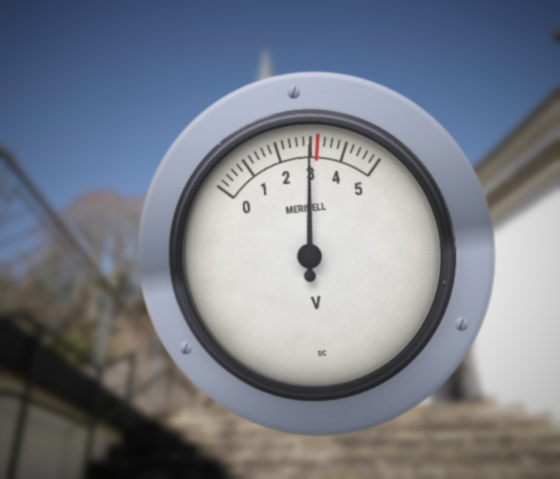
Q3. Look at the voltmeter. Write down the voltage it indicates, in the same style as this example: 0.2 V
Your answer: 3 V
